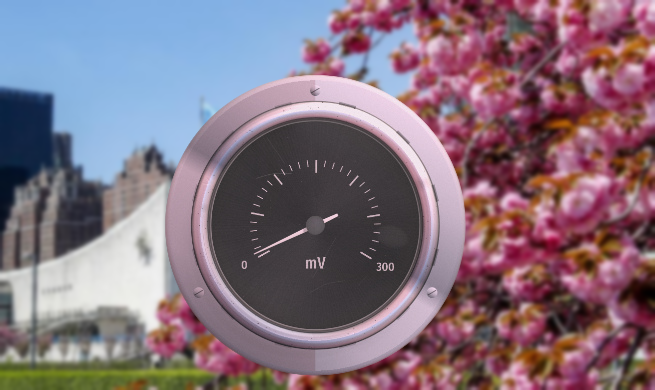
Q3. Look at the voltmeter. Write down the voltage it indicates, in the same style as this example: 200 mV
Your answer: 5 mV
